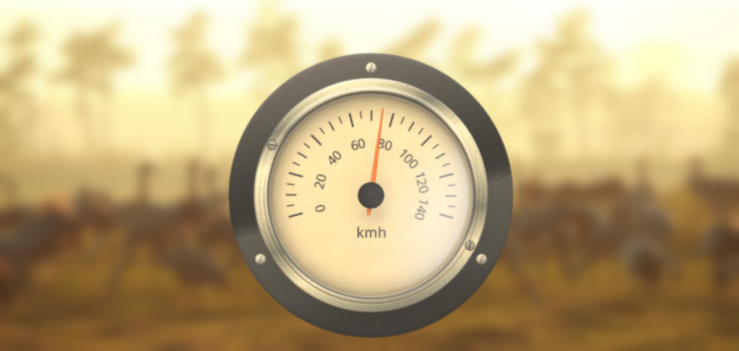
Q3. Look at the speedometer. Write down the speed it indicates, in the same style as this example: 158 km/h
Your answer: 75 km/h
